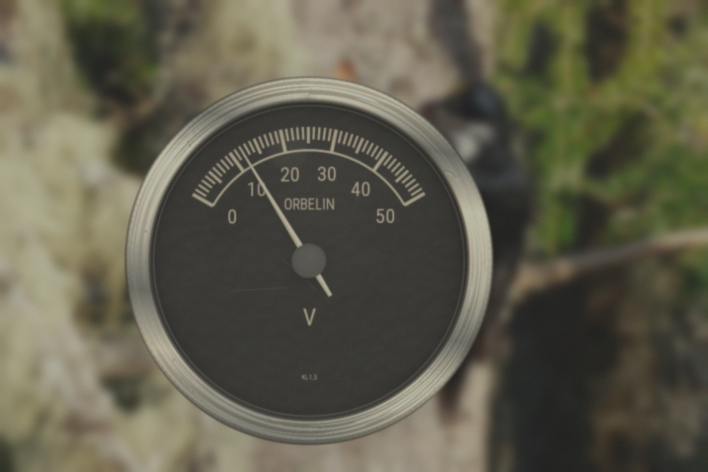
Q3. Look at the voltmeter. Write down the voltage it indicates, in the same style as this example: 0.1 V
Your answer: 12 V
